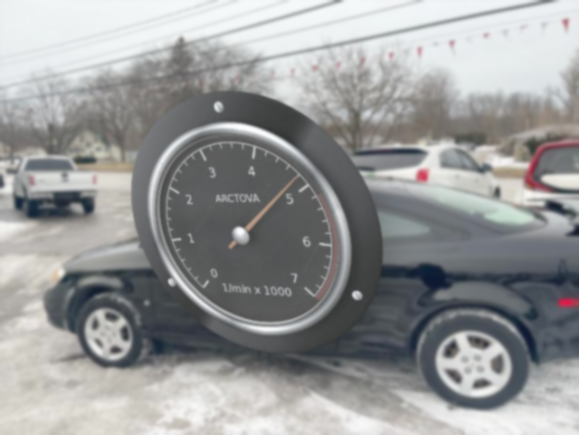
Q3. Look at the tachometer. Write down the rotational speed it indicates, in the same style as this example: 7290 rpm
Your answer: 4800 rpm
